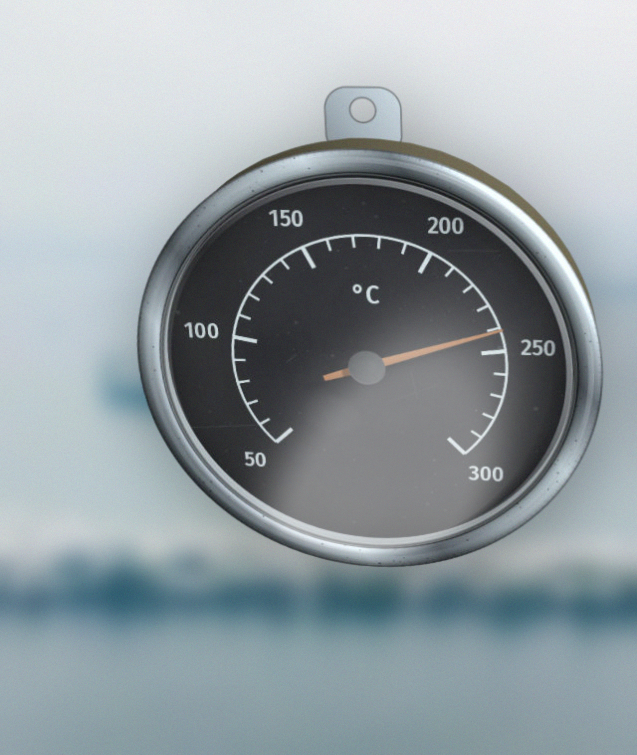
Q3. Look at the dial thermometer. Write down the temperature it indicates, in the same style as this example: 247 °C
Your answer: 240 °C
